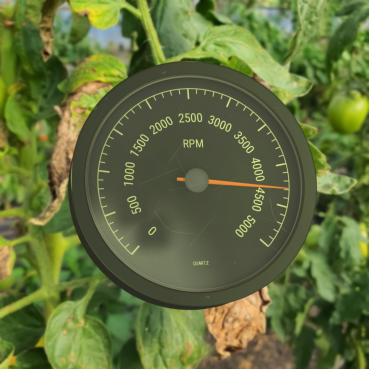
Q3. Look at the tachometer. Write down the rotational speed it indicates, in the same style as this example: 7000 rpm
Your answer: 4300 rpm
